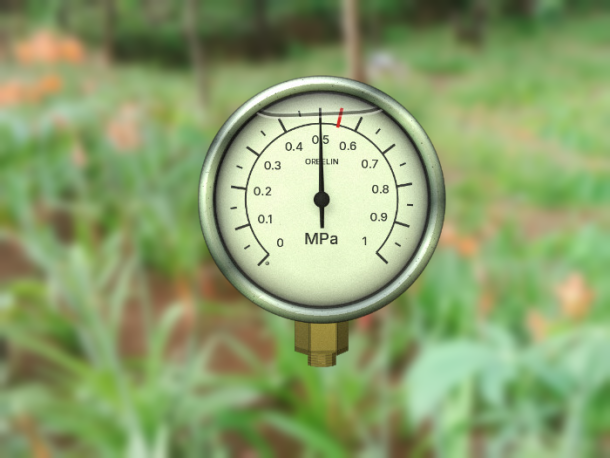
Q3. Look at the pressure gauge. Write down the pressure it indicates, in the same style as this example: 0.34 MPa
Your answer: 0.5 MPa
